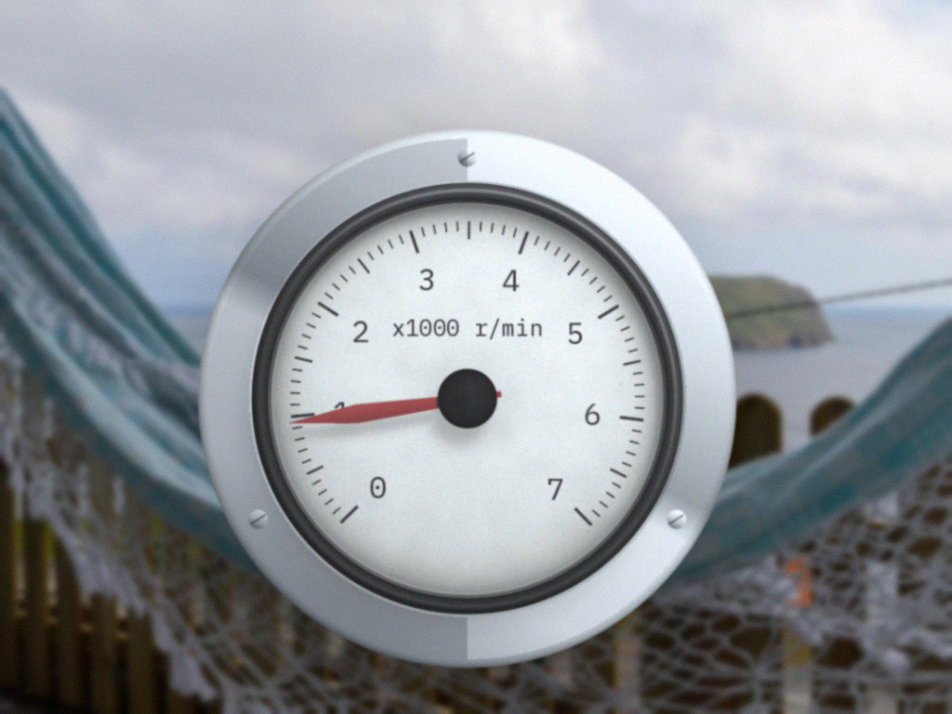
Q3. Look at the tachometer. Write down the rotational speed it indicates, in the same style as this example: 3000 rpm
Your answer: 950 rpm
